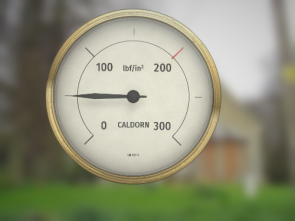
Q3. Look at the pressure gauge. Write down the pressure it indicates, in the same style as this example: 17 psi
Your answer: 50 psi
